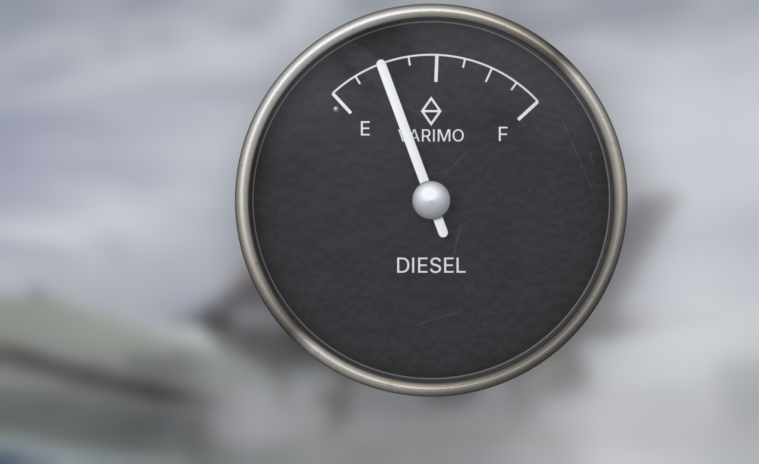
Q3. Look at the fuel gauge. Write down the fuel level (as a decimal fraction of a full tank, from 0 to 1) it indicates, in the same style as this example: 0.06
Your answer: 0.25
